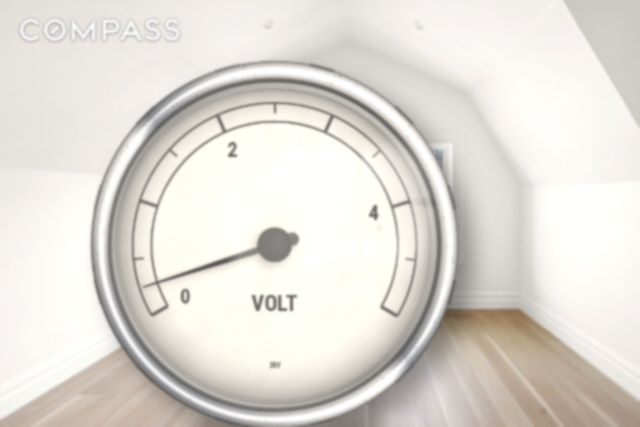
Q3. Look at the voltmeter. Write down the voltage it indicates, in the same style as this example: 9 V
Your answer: 0.25 V
